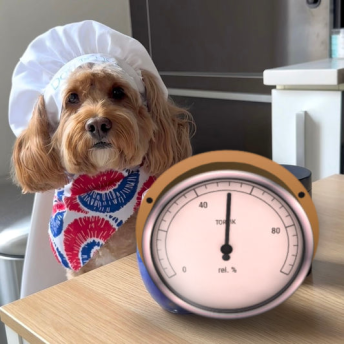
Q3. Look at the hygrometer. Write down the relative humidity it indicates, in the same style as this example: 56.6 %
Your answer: 52 %
